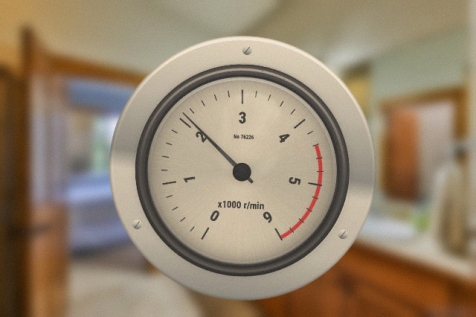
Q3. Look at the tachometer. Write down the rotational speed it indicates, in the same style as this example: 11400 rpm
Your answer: 2100 rpm
